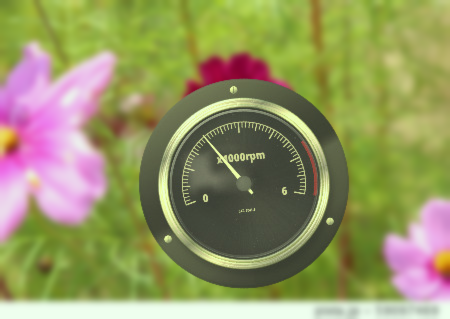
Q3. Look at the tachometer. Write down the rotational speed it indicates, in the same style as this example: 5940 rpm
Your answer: 2000 rpm
